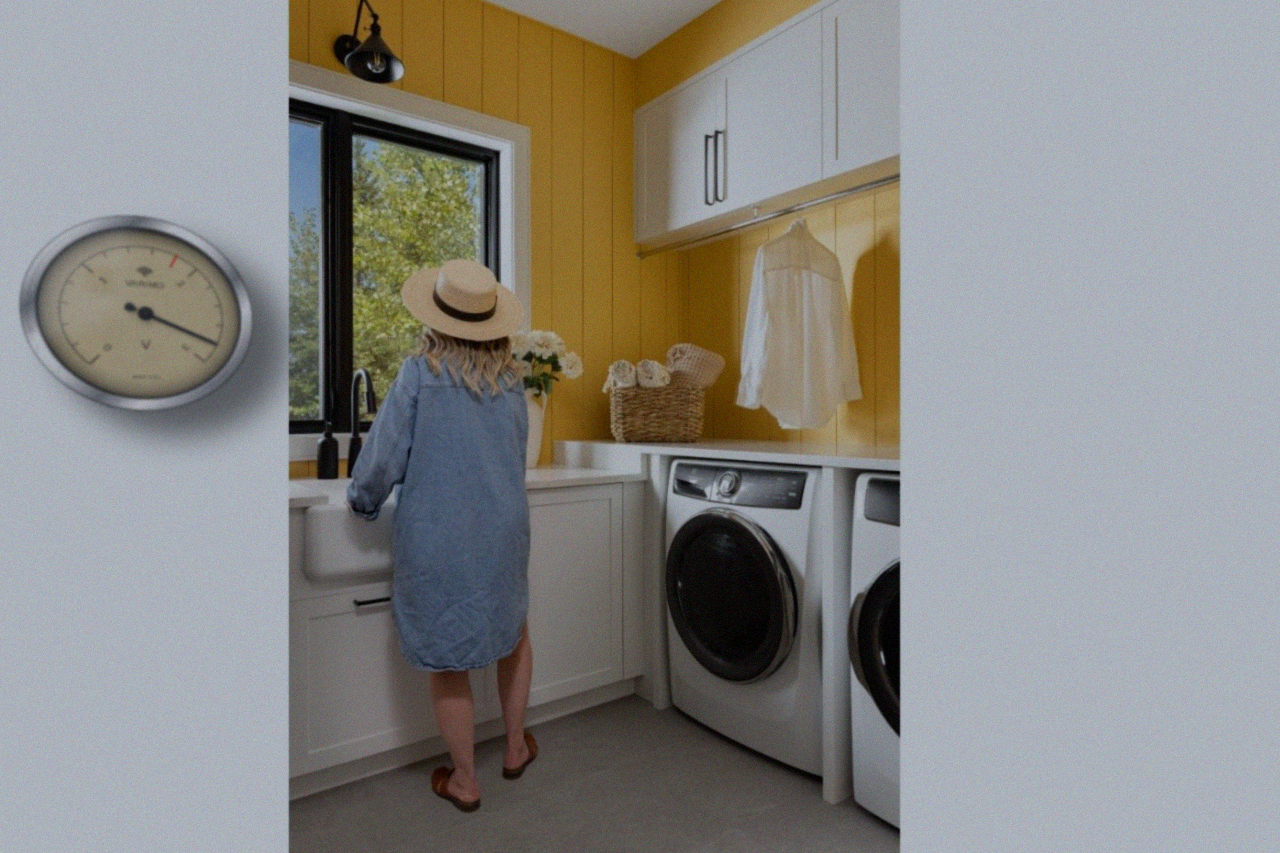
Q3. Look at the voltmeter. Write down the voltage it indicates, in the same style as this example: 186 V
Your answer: 2.8 V
